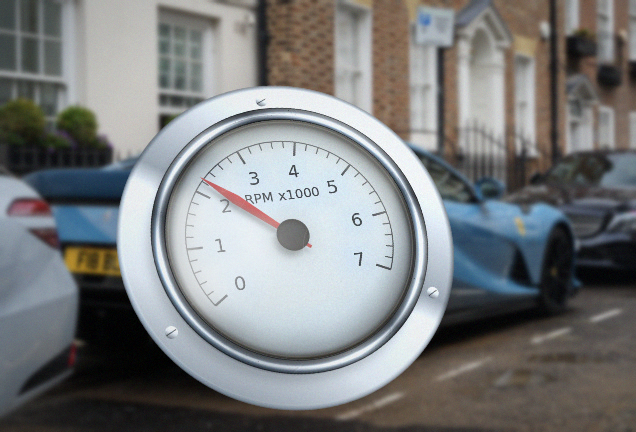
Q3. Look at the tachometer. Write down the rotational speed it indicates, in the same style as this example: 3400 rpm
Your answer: 2200 rpm
